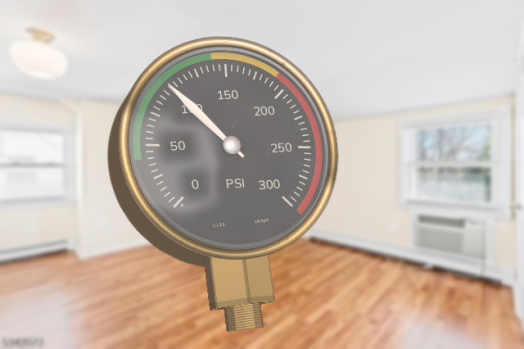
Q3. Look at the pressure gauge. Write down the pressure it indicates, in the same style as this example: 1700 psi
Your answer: 100 psi
